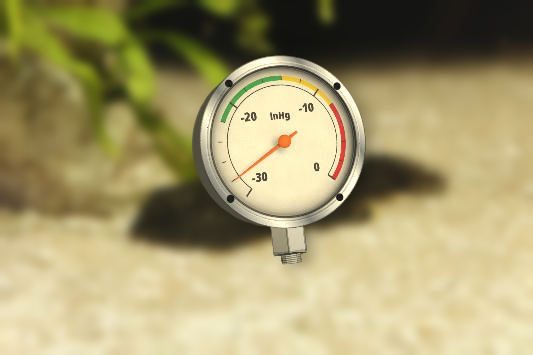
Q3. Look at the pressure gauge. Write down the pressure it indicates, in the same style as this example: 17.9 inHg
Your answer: -28 inHg
